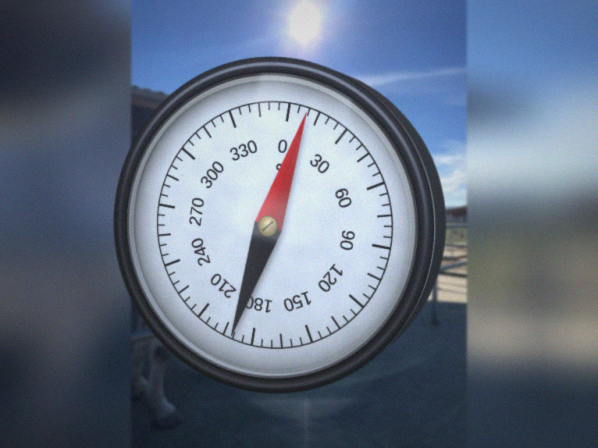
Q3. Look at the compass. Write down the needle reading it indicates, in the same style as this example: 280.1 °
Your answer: 10 °
